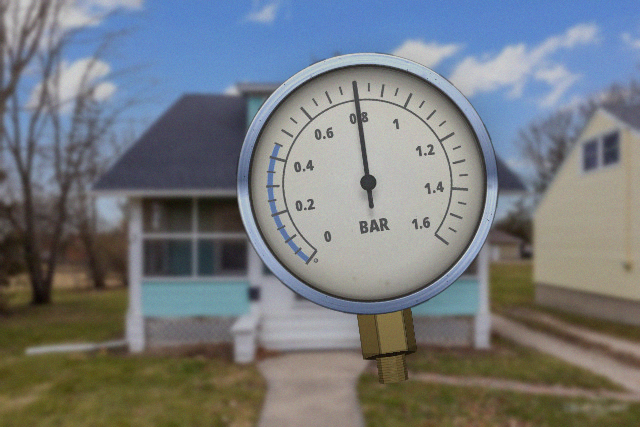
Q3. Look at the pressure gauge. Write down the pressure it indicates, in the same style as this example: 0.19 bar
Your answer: 0.8 bar
